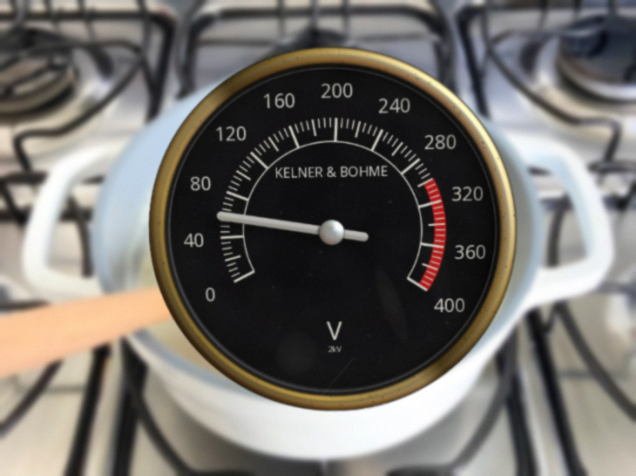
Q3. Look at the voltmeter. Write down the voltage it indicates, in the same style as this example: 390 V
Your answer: 60 V
